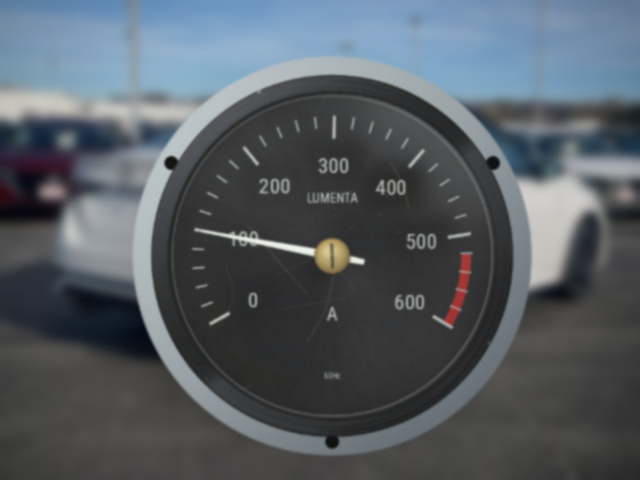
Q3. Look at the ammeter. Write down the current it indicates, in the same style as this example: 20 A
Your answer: 100 A
